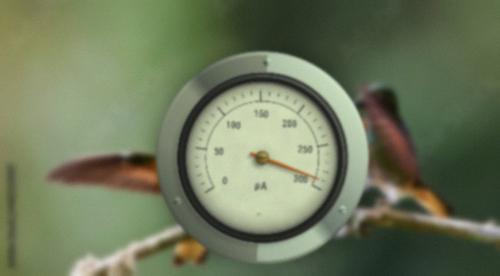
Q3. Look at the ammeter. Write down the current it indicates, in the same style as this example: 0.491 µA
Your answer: 290 µA
